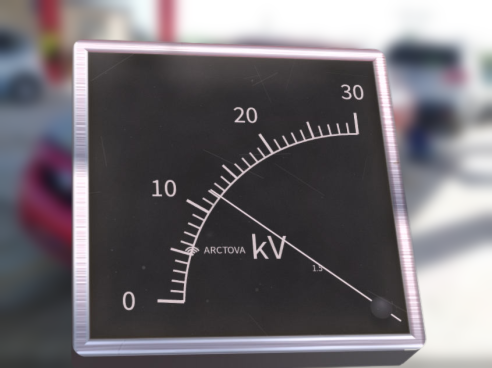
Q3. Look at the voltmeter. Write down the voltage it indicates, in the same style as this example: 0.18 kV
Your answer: 12 kV
